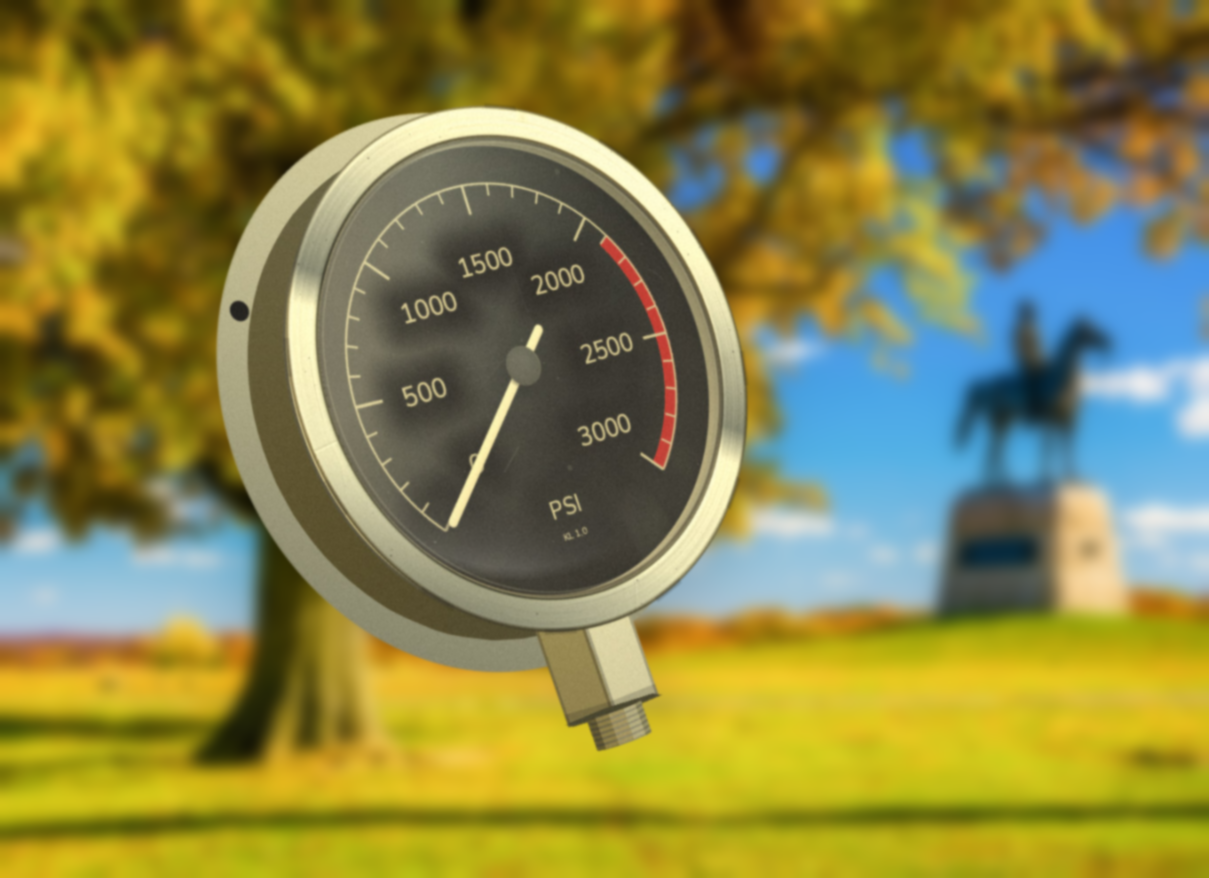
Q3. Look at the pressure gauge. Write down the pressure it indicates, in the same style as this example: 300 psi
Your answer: 0 psi
